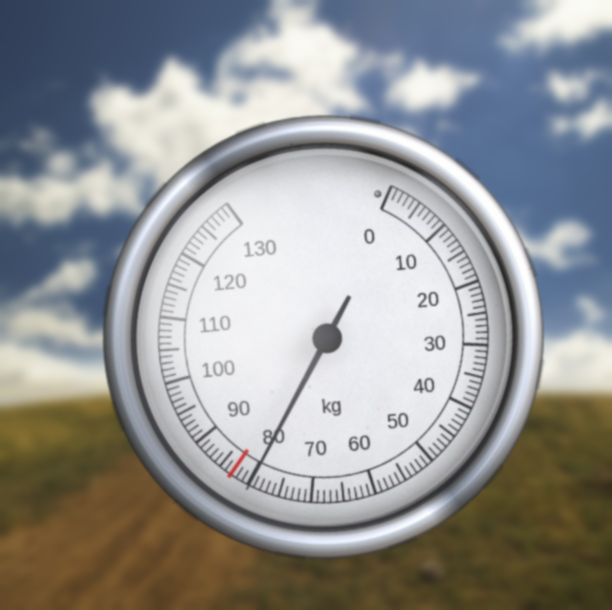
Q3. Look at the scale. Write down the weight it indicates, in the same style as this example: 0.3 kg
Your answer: 80 kg
